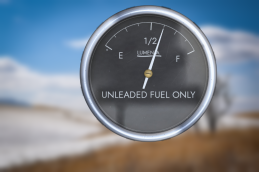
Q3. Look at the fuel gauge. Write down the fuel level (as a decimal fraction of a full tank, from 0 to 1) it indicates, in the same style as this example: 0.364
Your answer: 0.625
